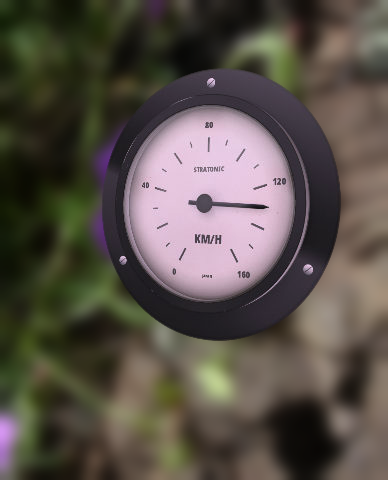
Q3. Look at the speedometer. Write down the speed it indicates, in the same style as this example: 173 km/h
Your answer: 130 km/h
